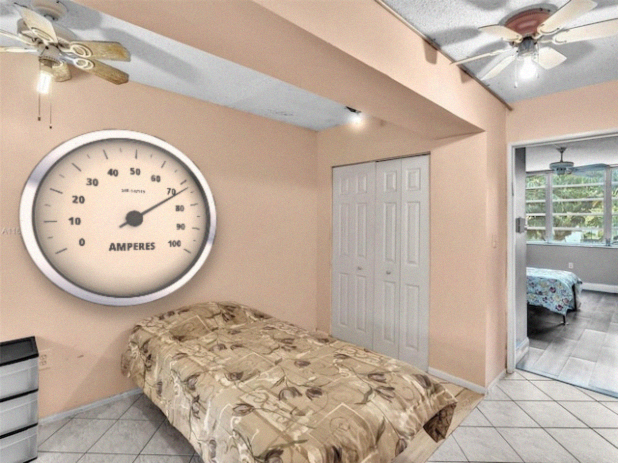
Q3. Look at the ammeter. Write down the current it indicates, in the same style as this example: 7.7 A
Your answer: 72.5 A
